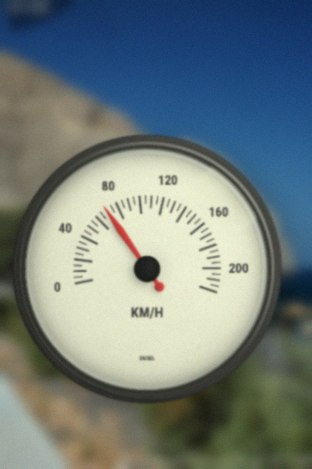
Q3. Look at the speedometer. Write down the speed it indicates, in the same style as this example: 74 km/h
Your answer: 70 km/h
